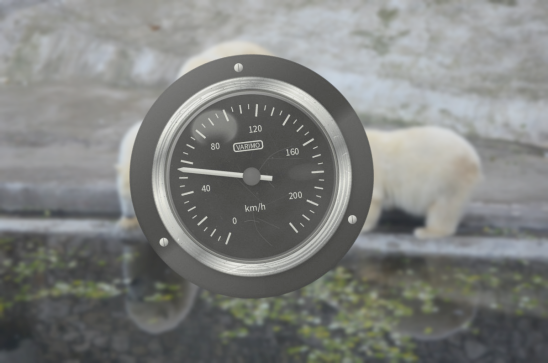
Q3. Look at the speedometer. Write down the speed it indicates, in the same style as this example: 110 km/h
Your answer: 55 km/h
